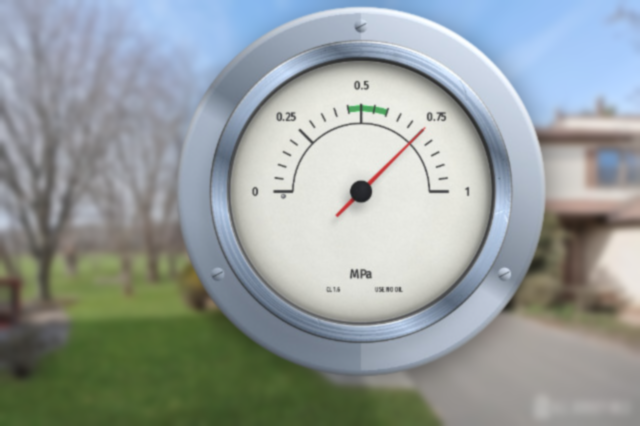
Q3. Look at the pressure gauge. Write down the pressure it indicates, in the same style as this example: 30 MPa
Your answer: 0.75 MPa
